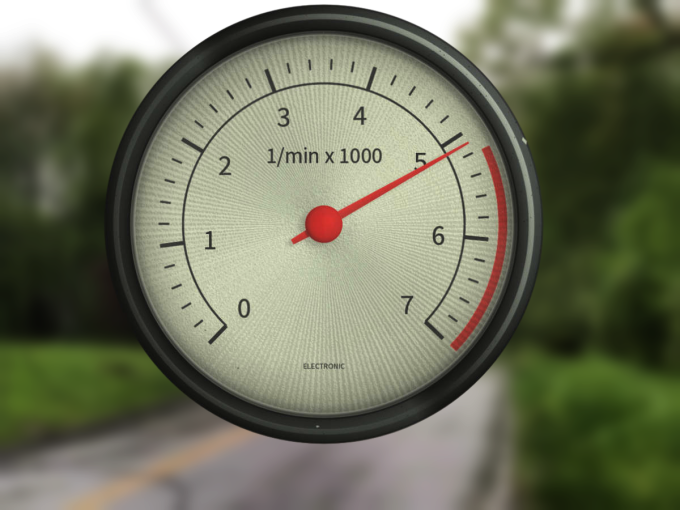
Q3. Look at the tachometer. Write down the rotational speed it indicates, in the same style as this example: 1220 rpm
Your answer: 5100 rpm
